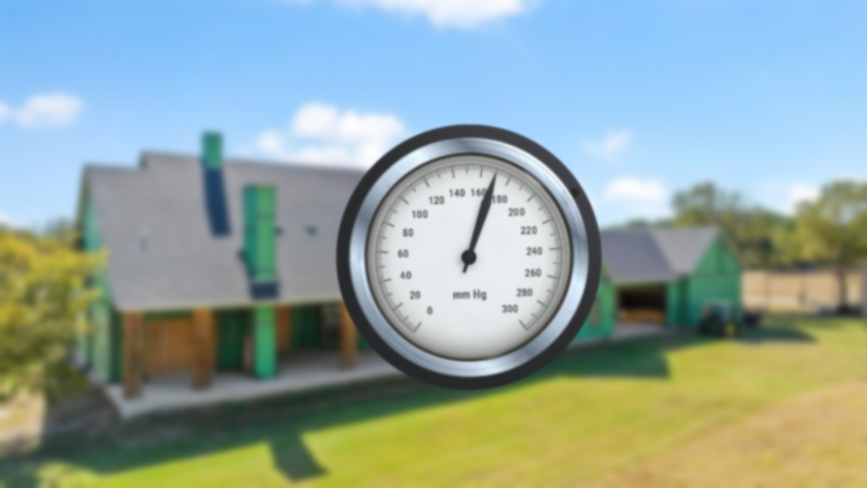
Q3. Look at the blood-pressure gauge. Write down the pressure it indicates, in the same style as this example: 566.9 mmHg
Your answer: 170 mmHg
